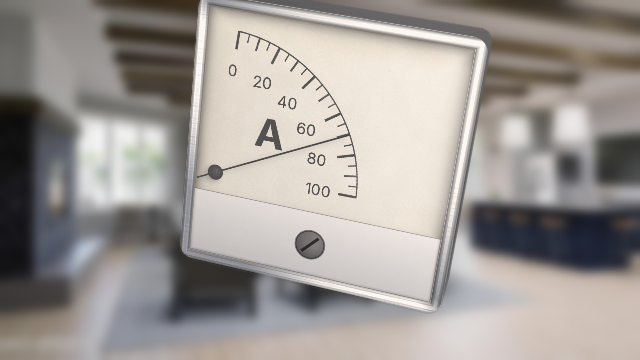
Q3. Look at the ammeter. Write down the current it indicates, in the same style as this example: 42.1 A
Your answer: 70 A
